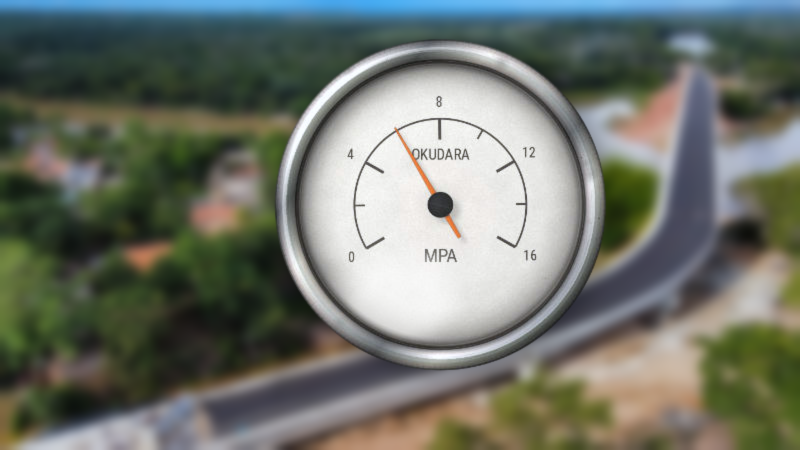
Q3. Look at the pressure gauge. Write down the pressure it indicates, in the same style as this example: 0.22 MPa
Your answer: 6 MPa
